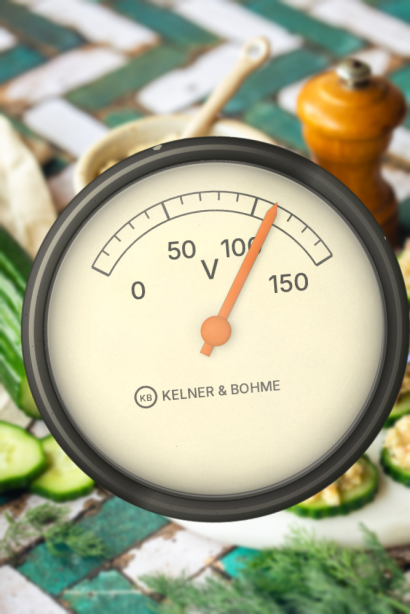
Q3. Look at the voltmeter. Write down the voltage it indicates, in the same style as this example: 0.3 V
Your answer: 110 V
